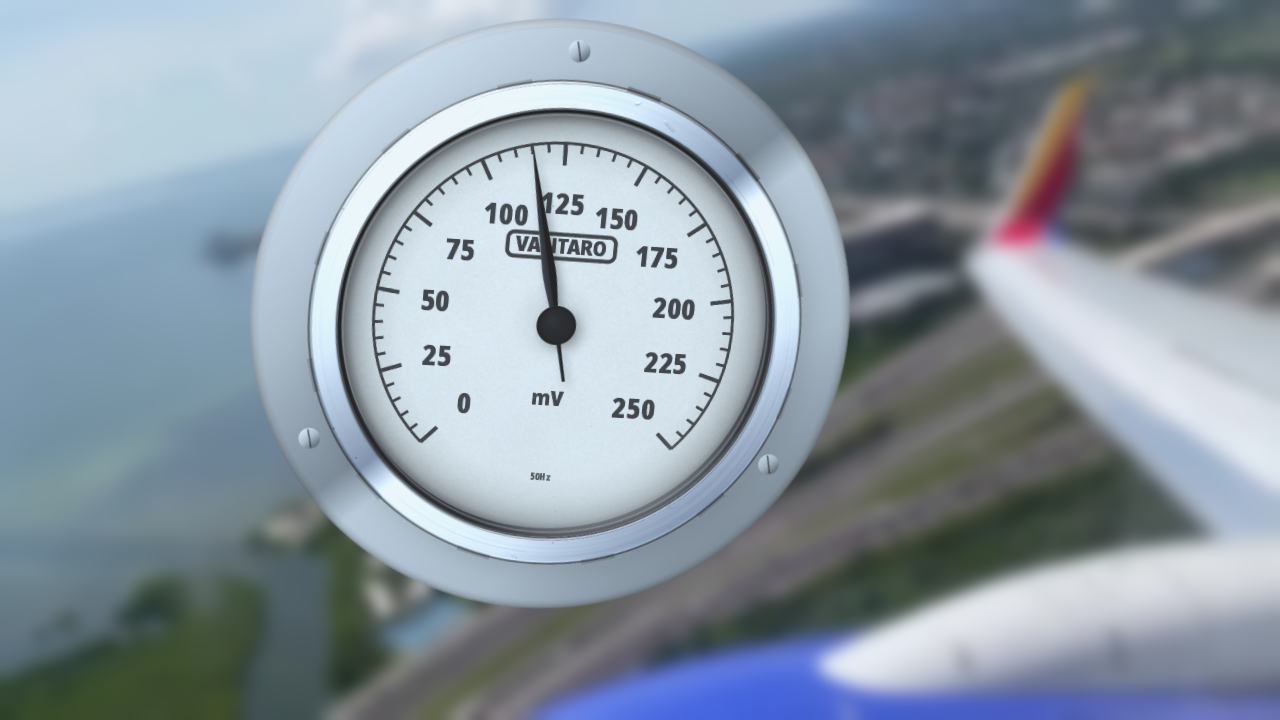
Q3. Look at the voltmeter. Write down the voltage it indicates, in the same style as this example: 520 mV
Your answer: 115 mV
